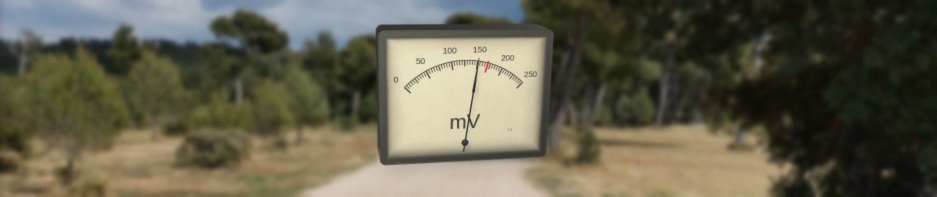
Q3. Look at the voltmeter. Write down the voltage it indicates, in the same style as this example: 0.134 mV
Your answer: 150 mV
